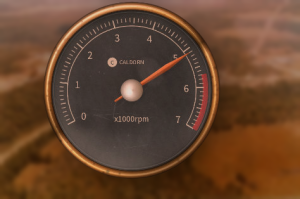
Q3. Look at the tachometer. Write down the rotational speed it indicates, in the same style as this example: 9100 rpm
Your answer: 5100 rpm
